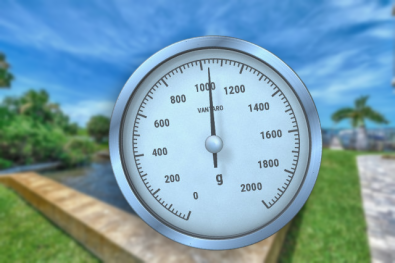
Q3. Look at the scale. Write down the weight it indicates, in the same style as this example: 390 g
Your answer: 1040 g
